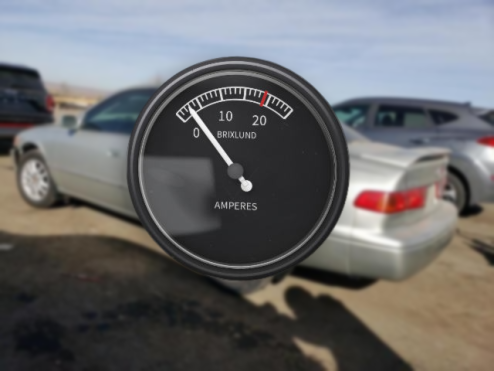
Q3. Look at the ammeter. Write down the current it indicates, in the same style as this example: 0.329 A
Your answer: 3 A
